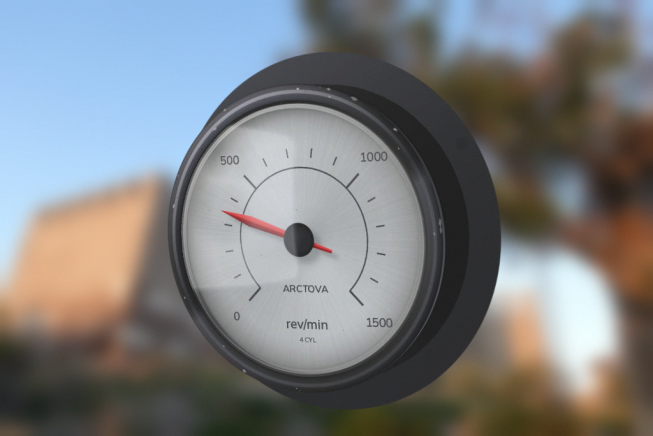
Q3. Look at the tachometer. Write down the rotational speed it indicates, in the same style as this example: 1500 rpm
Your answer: 350 rpm
